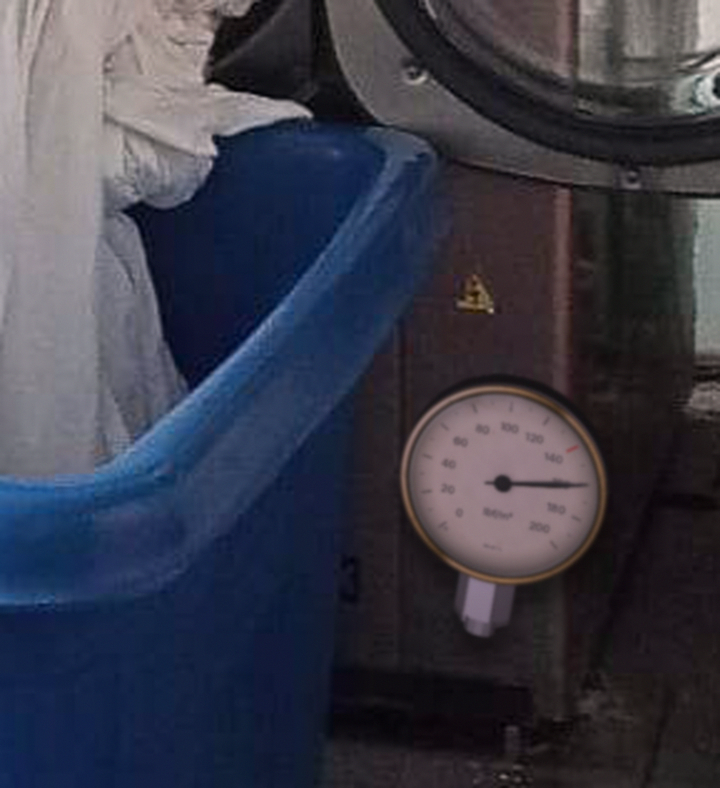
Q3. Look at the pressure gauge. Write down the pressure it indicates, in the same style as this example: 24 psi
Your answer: 160 psi
